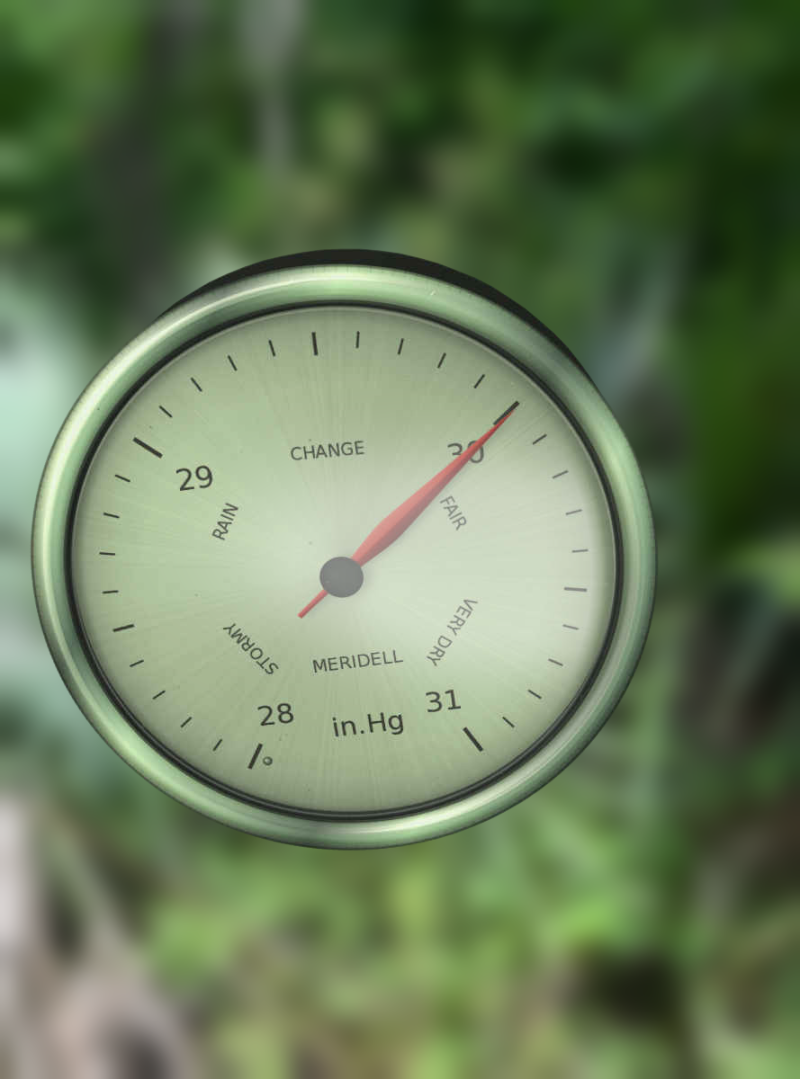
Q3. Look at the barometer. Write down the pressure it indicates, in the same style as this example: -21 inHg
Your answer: 30 inHg
